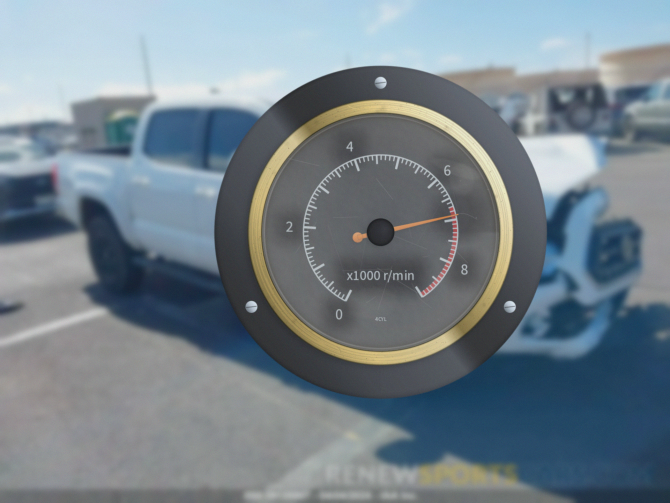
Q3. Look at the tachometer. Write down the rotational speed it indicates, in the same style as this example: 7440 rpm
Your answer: 6900 rpm
